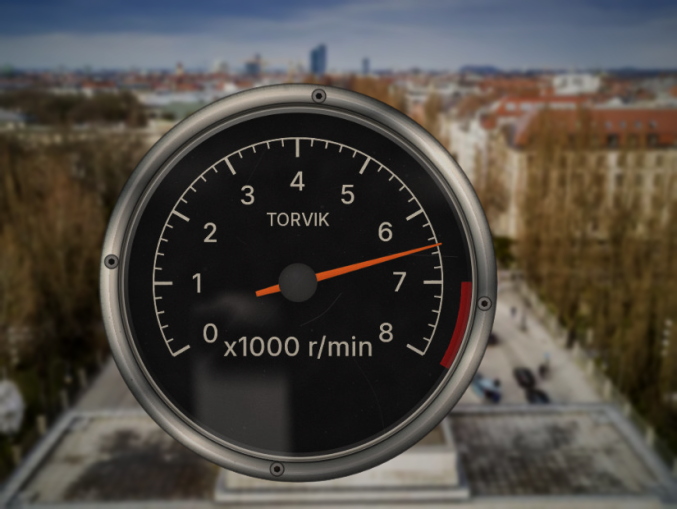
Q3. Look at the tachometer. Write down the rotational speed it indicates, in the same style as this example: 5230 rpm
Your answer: 6500 rpm
